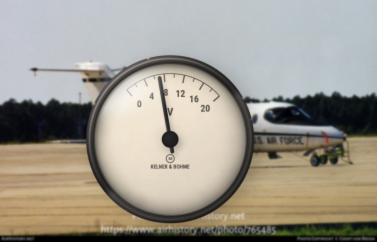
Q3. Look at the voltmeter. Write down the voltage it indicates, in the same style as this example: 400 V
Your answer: 7 V
